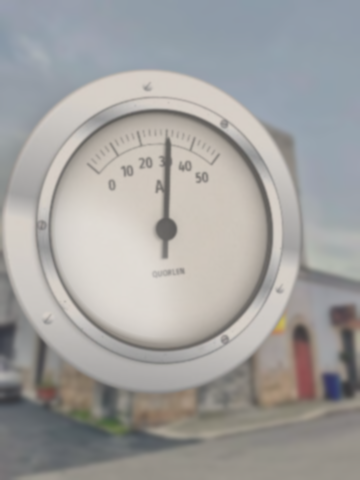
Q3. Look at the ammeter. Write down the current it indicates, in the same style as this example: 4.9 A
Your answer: 30 A
